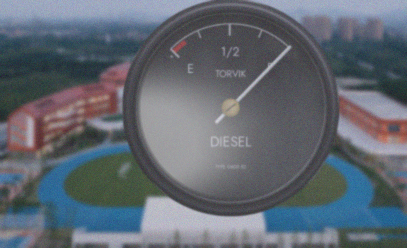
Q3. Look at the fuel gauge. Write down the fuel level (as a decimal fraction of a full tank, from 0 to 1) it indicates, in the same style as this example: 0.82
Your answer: 1
